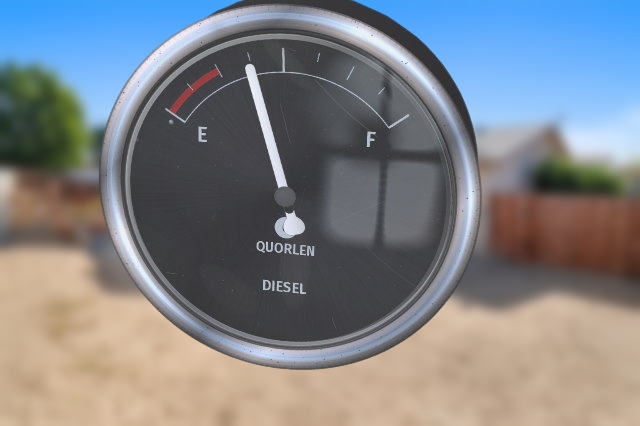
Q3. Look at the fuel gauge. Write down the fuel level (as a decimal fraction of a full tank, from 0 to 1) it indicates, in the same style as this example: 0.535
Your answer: 0.375
